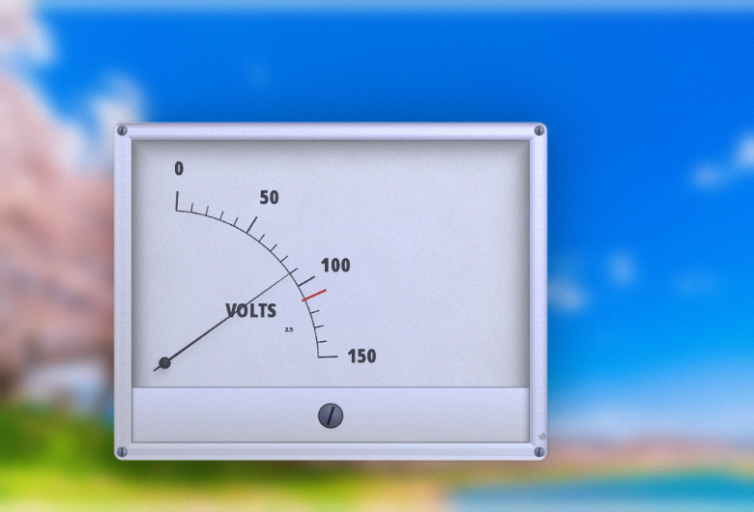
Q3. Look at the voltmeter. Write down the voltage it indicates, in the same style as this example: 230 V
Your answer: 90 V
